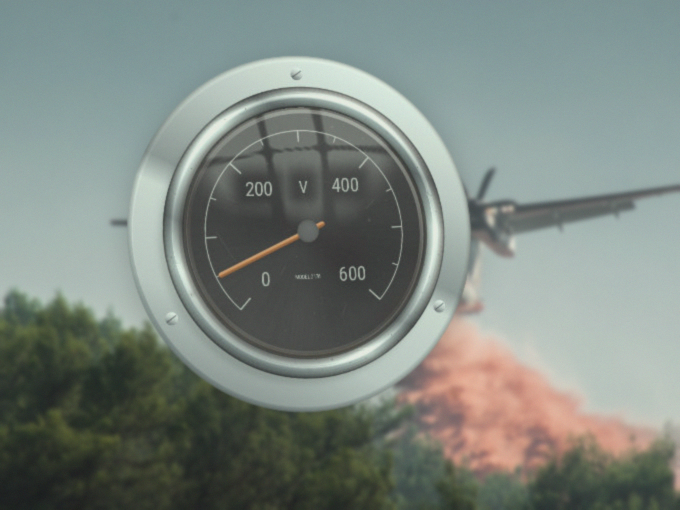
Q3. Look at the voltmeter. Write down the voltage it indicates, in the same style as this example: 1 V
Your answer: 50 V
